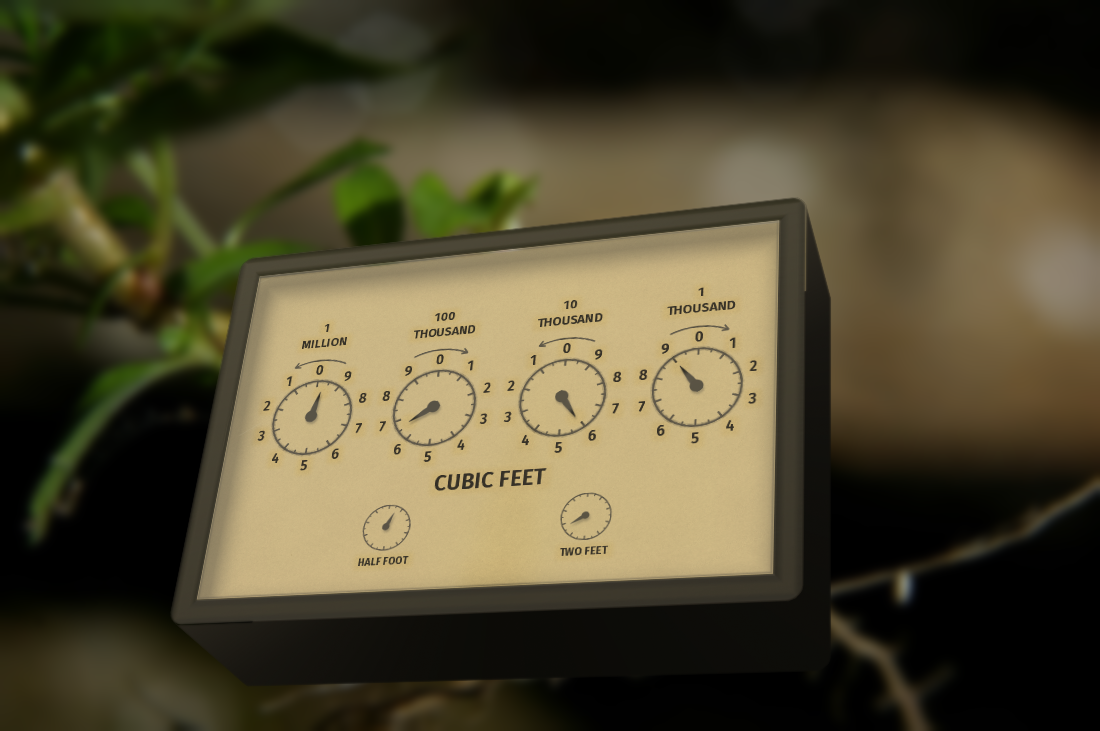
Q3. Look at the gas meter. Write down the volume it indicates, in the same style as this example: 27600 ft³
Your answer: 965900 ft³
